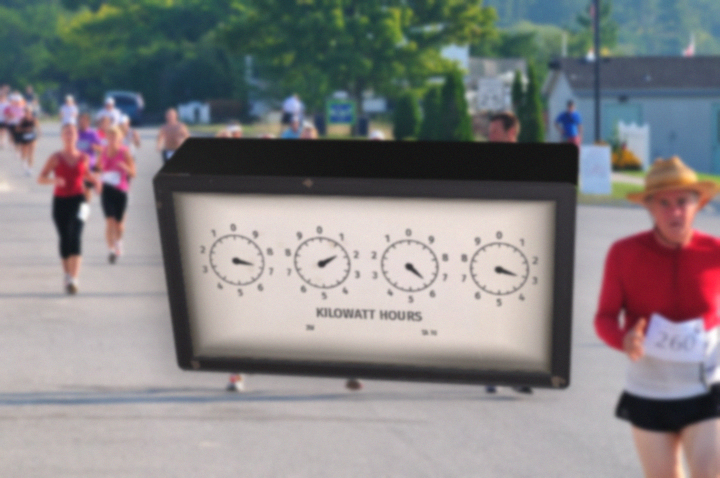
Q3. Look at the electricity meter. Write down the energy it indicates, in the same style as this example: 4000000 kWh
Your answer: 7163 kWh
